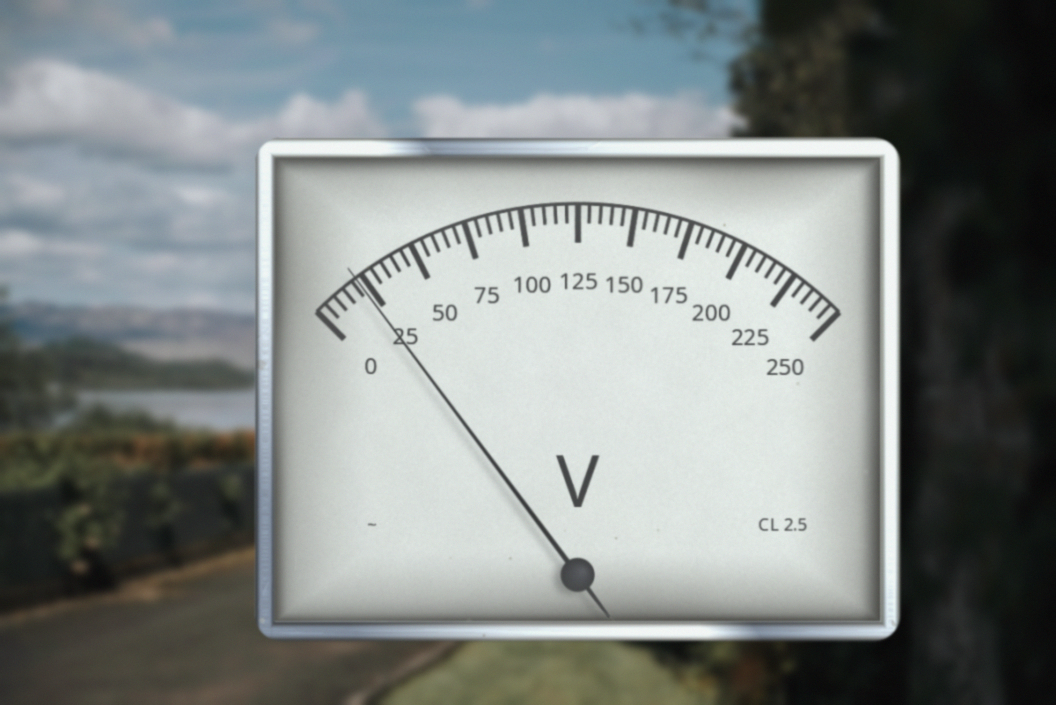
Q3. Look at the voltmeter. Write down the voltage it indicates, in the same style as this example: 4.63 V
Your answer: 22.5 V
